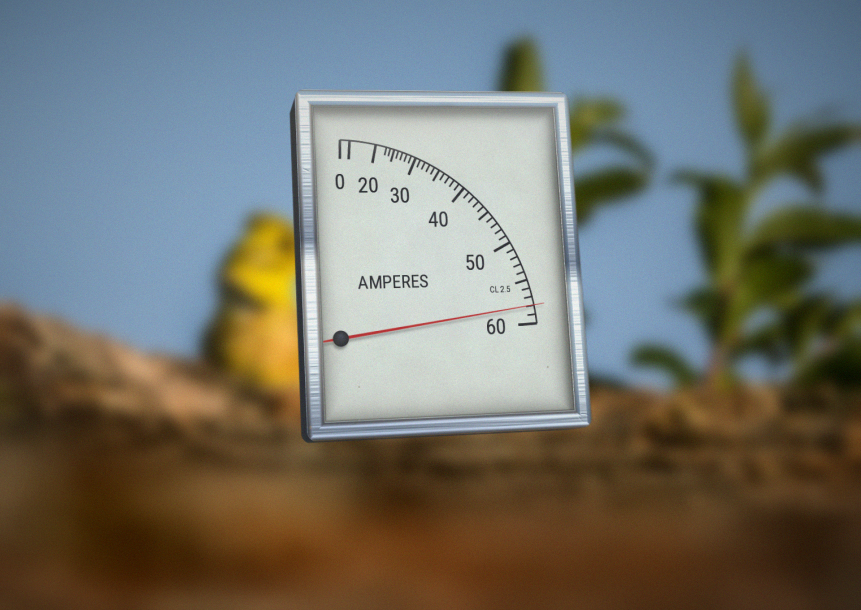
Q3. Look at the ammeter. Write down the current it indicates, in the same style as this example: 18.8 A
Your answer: 58 A
